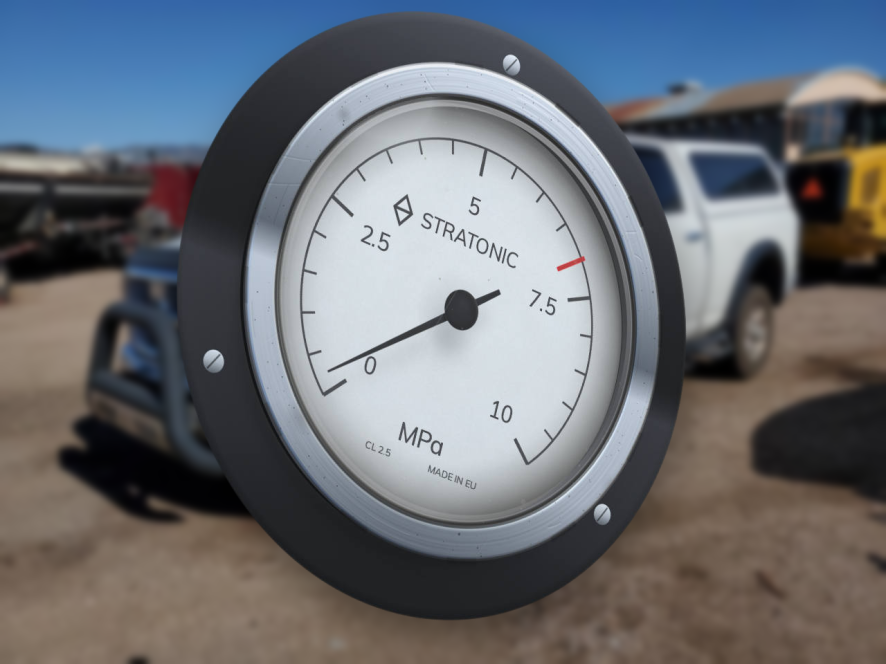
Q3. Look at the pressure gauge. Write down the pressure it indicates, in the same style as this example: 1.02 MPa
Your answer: 0.25 MPa
